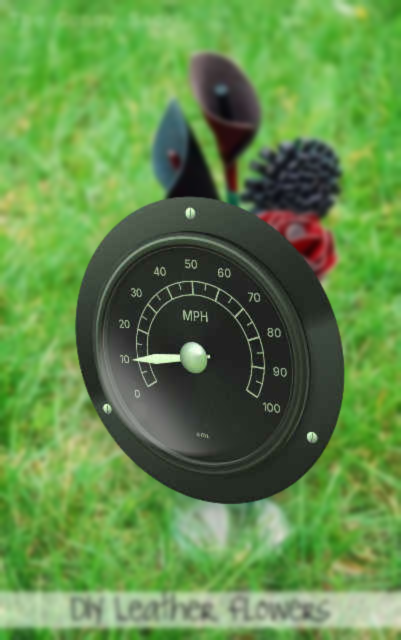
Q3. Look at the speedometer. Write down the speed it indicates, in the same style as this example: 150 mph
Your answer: 10 mph
